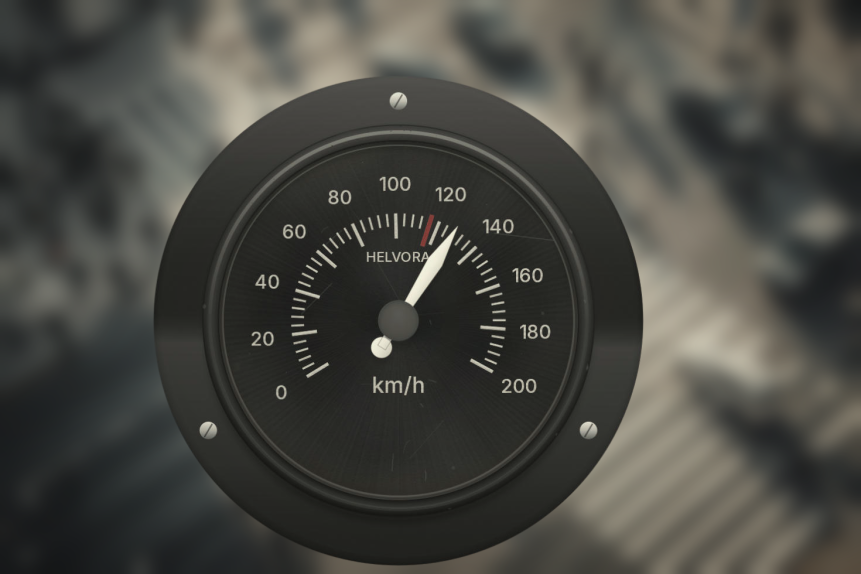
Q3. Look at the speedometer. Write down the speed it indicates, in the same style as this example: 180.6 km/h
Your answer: 128 km/h
